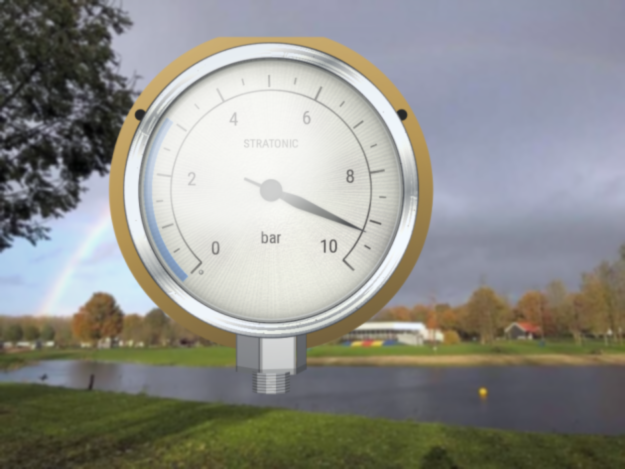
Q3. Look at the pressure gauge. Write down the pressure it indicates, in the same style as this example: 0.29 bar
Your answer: 9.25 bar
